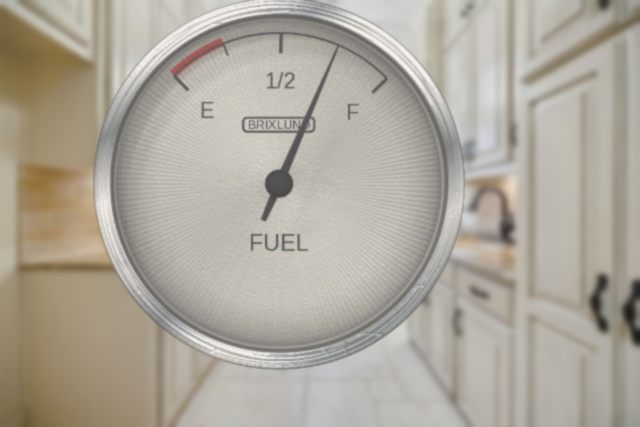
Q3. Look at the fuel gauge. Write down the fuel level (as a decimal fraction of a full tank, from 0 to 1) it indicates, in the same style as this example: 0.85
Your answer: 0.75
